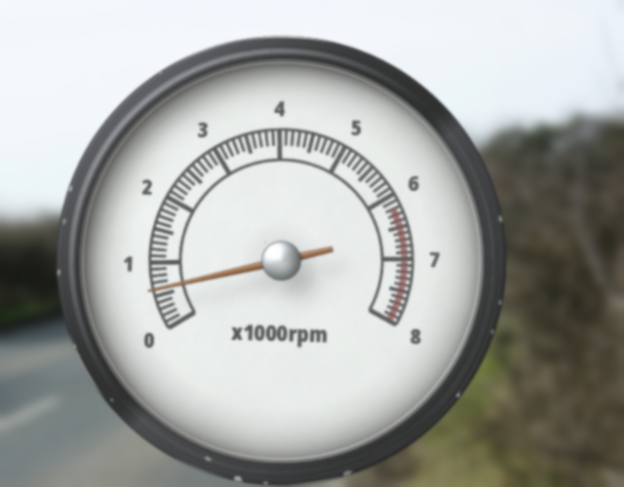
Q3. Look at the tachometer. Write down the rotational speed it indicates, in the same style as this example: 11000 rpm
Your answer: 600 rpm
